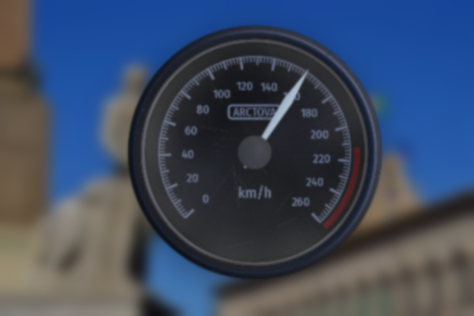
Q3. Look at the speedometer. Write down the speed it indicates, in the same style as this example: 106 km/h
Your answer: 160 km/h
